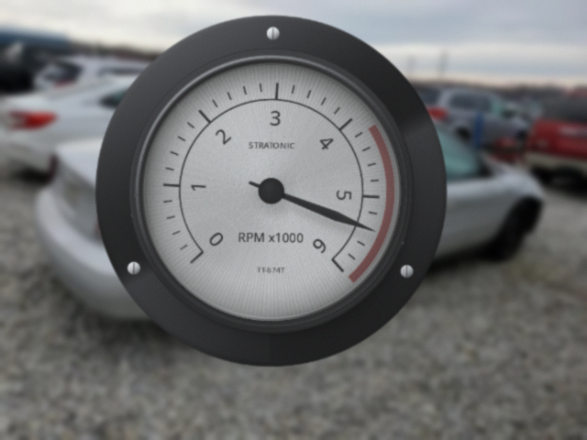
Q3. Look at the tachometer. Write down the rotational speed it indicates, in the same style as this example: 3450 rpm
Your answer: 5400 rpm
